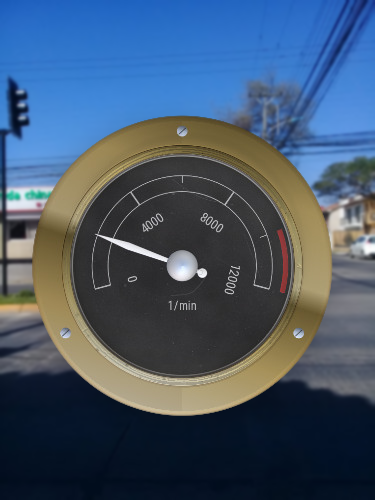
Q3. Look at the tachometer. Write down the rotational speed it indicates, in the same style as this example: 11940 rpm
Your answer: 2000 rpm
